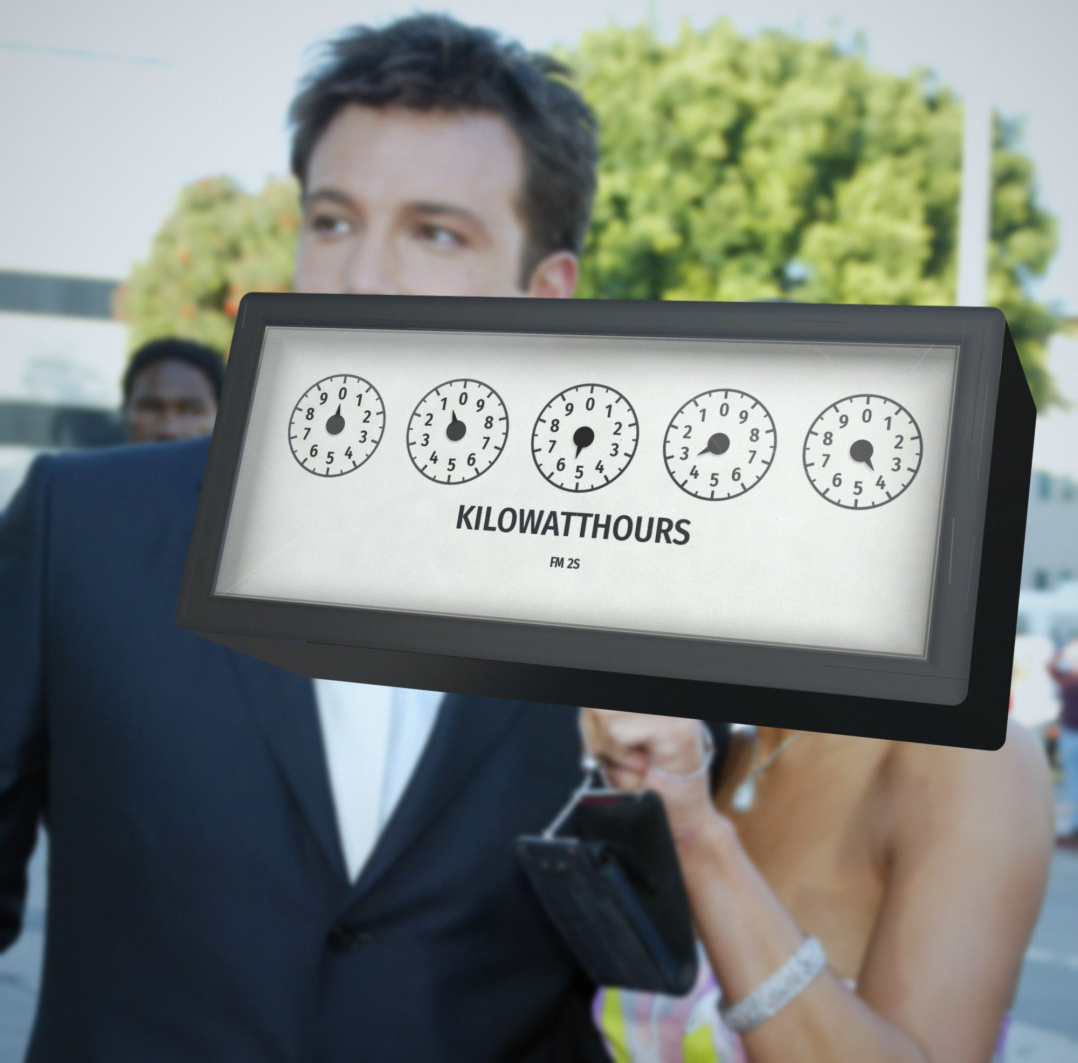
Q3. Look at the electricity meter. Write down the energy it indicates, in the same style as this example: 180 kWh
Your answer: 534 kWh
